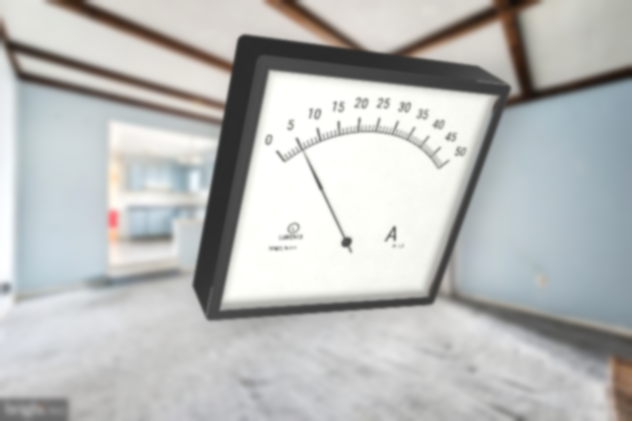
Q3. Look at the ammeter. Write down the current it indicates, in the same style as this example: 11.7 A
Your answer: 5 A
